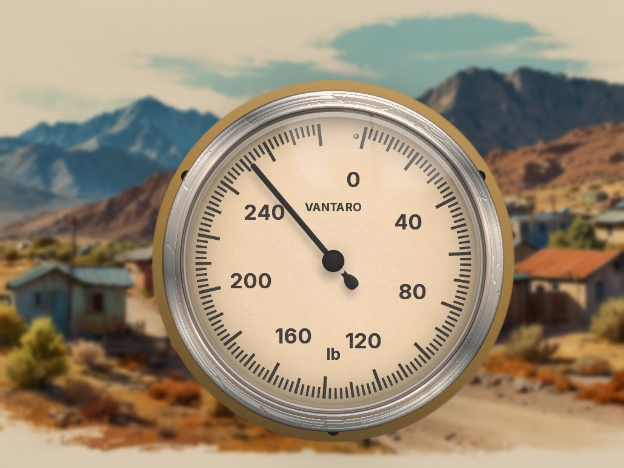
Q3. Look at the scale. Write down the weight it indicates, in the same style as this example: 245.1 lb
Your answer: 252 lb
